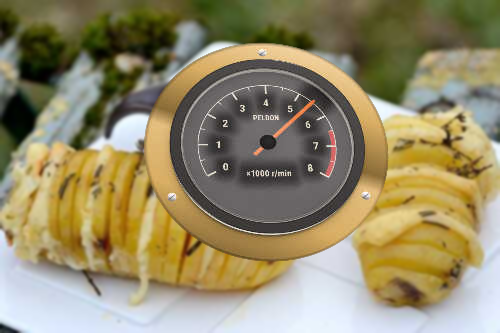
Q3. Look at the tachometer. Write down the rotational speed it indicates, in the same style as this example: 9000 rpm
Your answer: 5500 rpm
